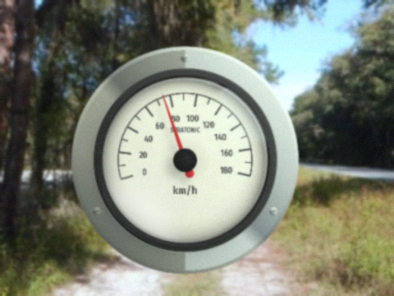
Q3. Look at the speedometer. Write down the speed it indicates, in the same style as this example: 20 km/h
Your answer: 75 km/h
